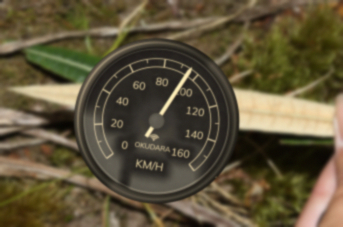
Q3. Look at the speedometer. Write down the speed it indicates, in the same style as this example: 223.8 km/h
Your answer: 95 km/h
